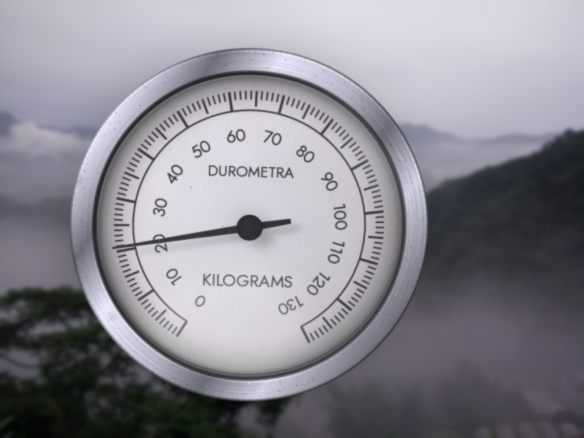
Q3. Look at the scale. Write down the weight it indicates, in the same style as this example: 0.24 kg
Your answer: 21 kg
